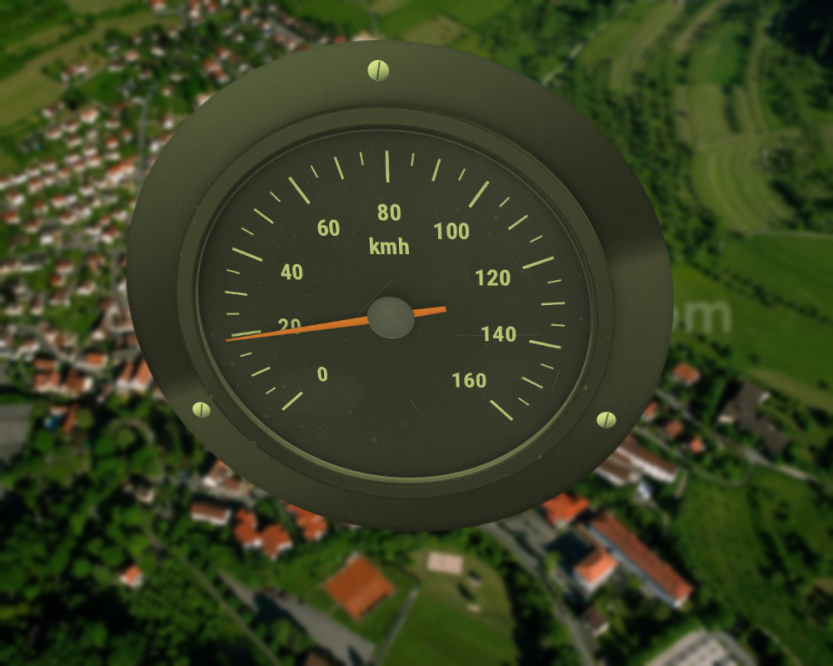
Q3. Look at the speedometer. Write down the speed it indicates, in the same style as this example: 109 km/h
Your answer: 20 km/h
